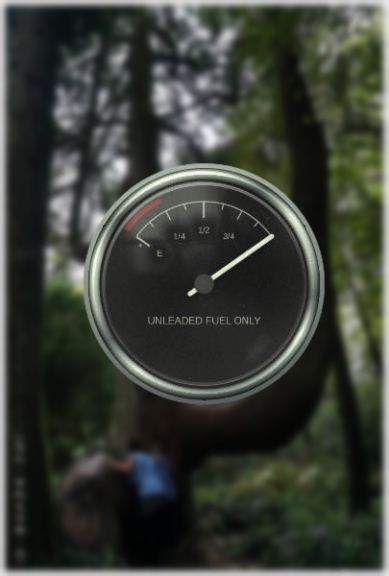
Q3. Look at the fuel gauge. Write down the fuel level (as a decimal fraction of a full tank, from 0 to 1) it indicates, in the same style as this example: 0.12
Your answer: 1
